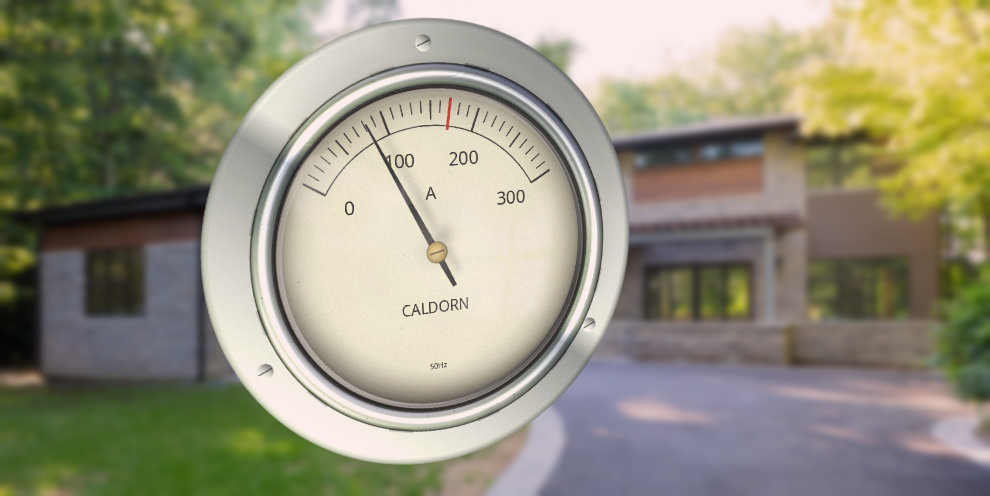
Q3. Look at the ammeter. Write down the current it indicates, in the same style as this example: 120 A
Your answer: 80 A
